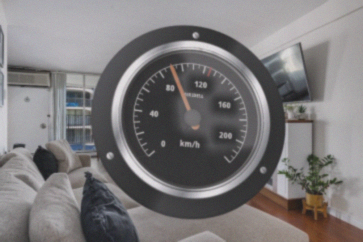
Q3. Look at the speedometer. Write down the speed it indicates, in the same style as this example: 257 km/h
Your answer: 90 km/h
